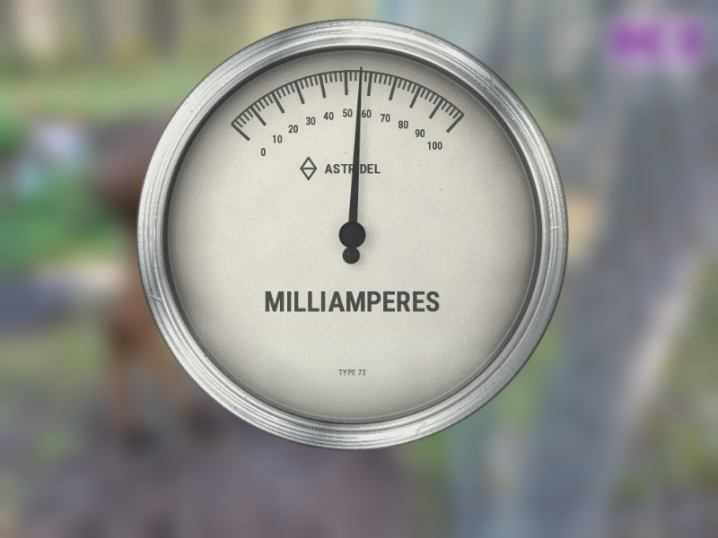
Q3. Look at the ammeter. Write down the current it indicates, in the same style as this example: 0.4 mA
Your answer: 56 mA
